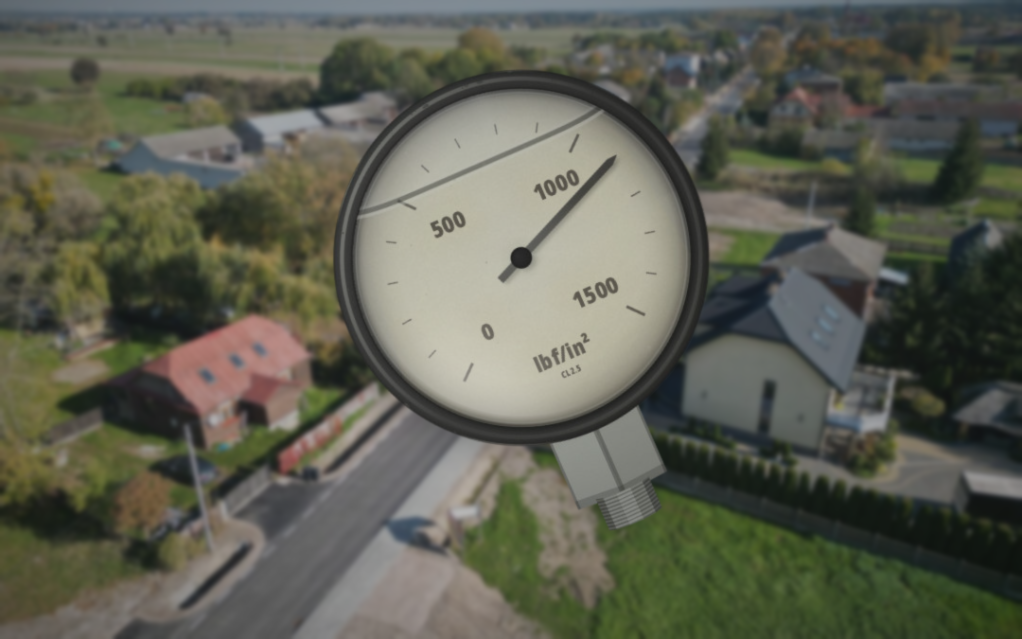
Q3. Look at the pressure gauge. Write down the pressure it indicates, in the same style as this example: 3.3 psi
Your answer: 1100 psi
